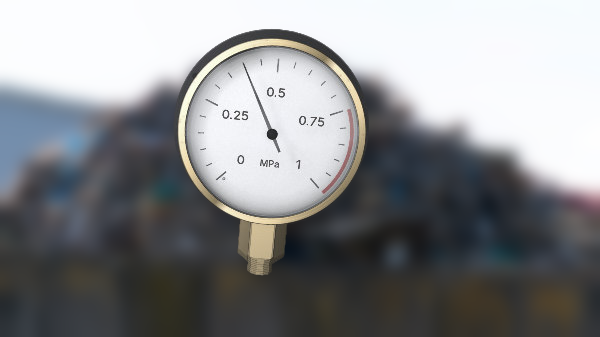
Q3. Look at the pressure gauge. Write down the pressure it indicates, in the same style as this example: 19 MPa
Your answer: 0.4 MPa
